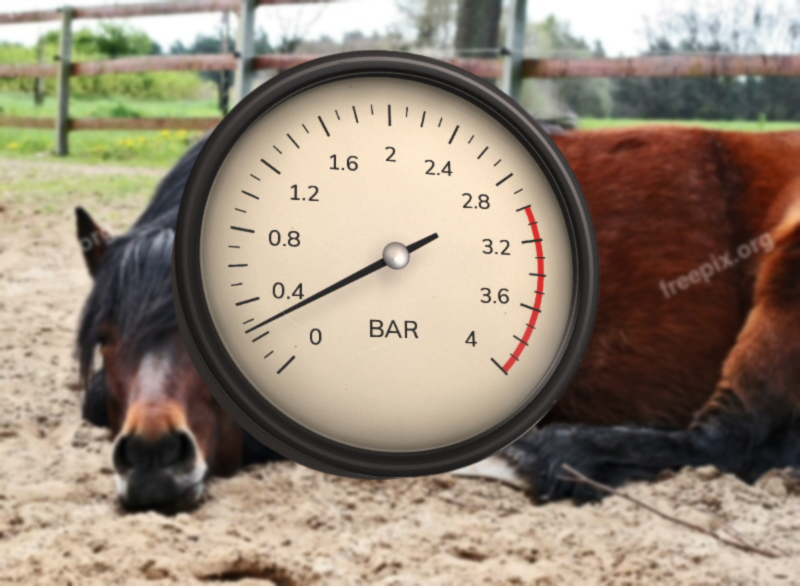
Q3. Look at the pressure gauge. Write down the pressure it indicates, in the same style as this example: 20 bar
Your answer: 0.25 bar
